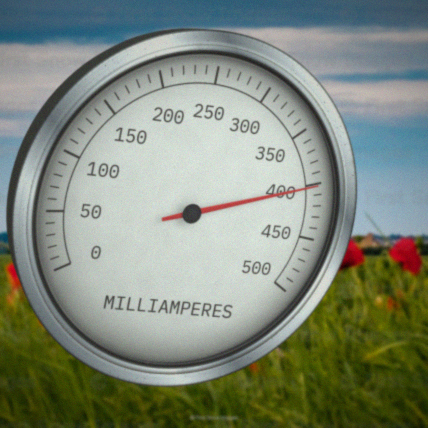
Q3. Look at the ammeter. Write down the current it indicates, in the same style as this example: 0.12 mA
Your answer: 400 mA
